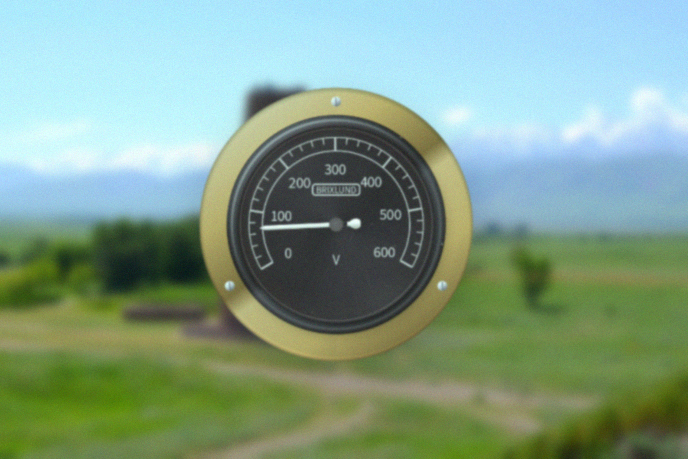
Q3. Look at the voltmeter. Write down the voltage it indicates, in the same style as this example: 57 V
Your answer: 70 V
